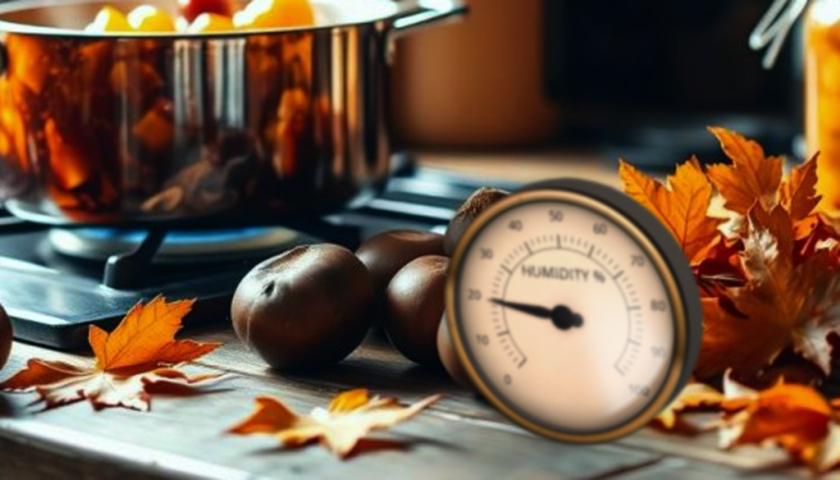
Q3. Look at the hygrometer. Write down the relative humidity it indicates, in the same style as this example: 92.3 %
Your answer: 20 %
